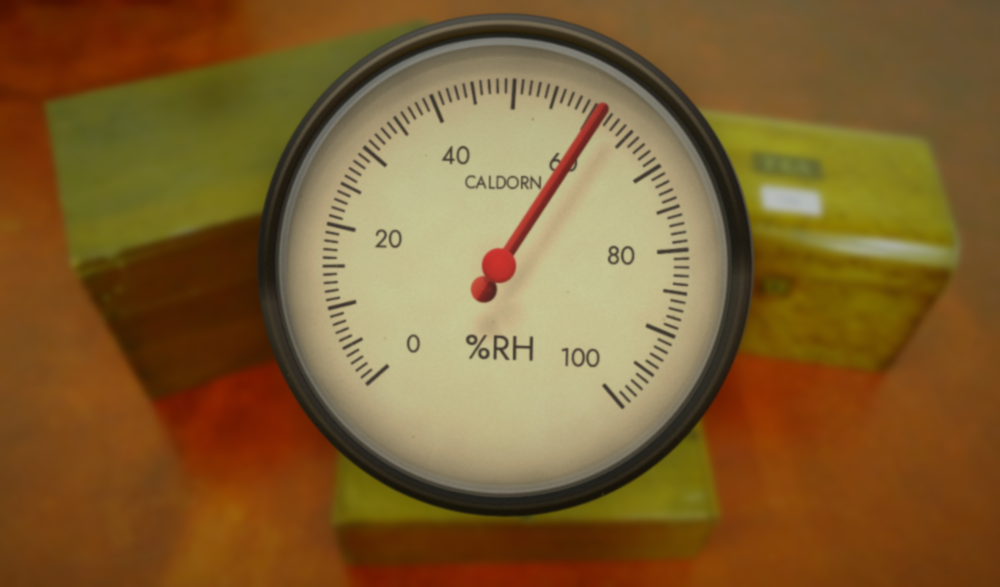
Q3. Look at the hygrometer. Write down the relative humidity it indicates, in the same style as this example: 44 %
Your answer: 61 %
